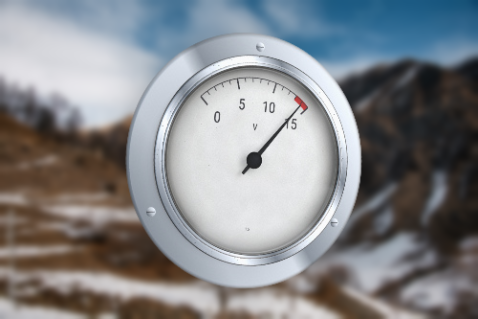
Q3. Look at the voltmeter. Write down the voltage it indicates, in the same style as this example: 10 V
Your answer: 14 V
